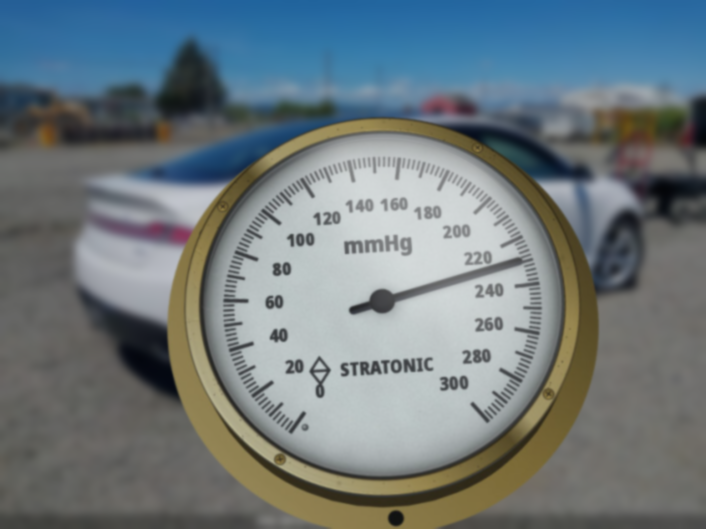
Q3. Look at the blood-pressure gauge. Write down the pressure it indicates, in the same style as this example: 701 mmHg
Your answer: 230 mmHg
